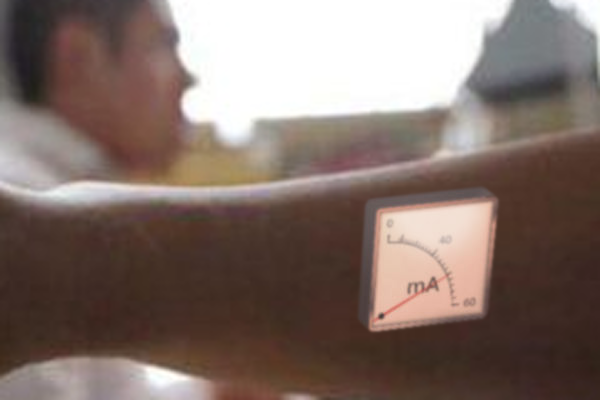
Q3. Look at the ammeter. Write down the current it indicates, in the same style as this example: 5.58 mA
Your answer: 50 mA
